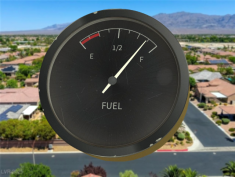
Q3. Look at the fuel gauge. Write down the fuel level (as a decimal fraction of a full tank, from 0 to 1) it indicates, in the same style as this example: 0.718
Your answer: 0.875
